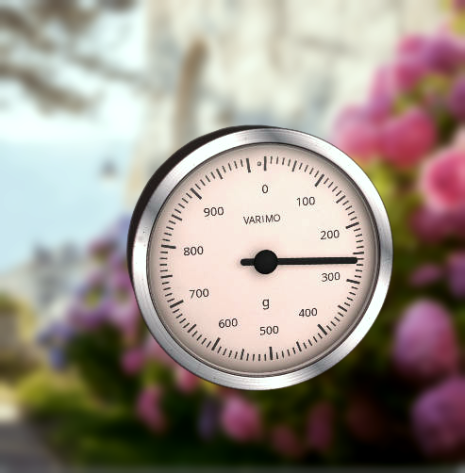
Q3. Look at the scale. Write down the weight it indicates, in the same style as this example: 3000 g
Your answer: 260 g
